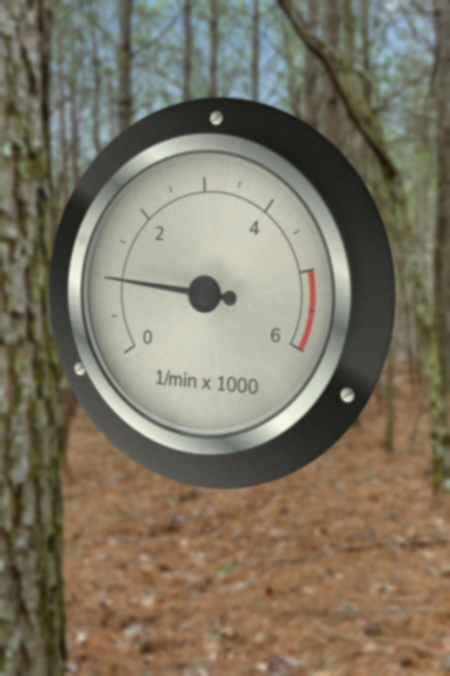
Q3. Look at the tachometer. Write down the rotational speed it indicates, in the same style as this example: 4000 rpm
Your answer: 1000 rpm
